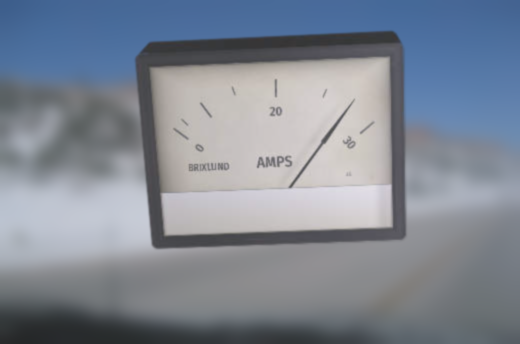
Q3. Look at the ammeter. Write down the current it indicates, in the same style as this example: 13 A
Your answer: 27.5 A
